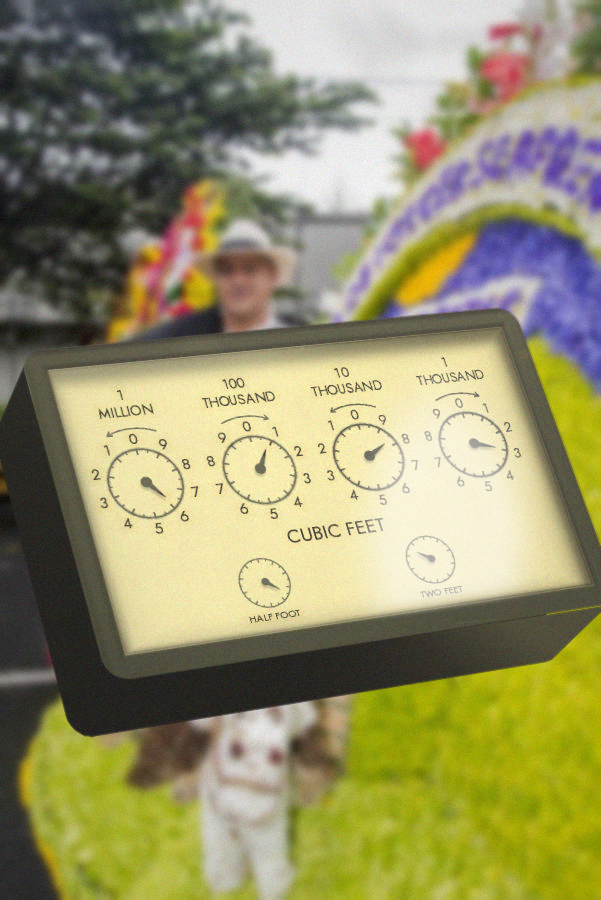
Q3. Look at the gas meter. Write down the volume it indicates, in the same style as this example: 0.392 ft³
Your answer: 608300 ft³
